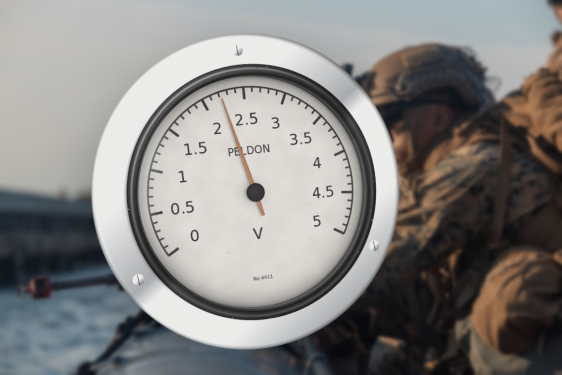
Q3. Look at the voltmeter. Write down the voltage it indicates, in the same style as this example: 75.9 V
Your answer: 2.2 V
